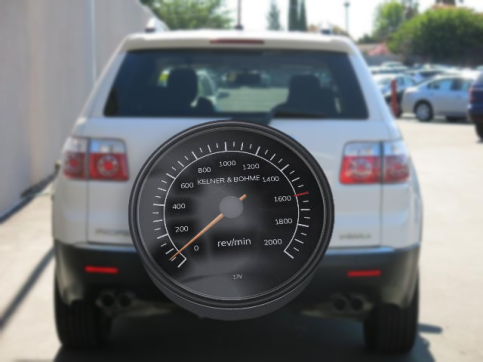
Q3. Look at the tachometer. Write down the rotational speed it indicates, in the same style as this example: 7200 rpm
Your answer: 50 rpm
